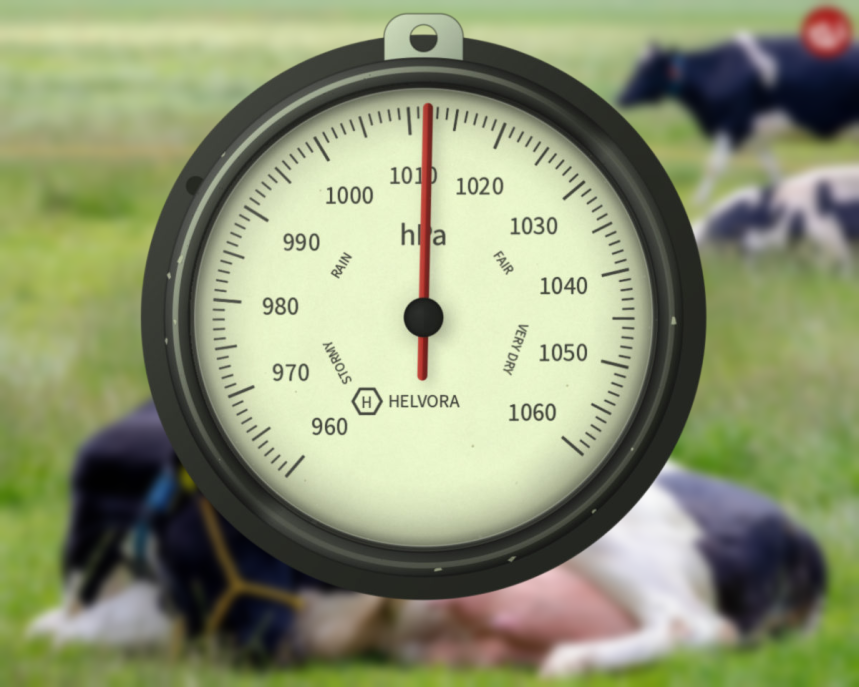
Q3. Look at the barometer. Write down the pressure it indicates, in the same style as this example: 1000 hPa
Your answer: 1012 hPa
